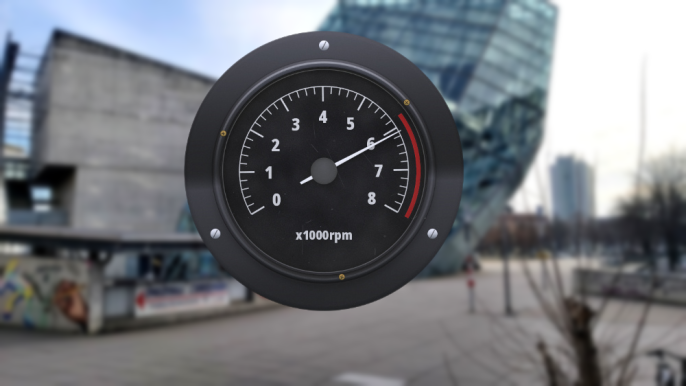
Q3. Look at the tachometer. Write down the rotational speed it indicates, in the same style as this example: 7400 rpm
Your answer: 6100 rpm
